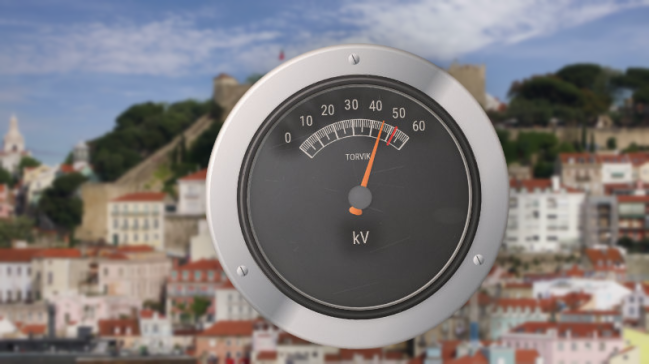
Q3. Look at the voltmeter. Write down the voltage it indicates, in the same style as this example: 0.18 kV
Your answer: 45 kV
